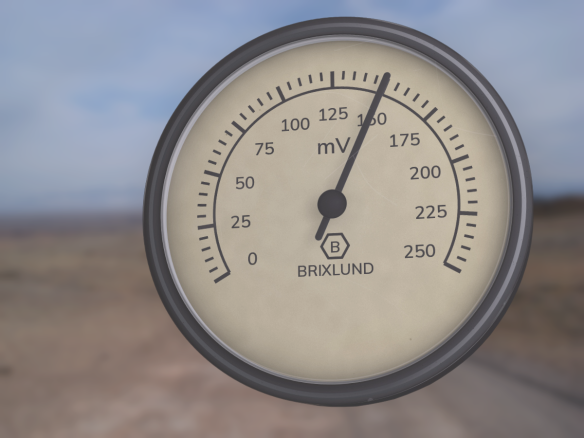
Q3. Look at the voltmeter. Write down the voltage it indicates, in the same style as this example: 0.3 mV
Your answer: 150 mV
